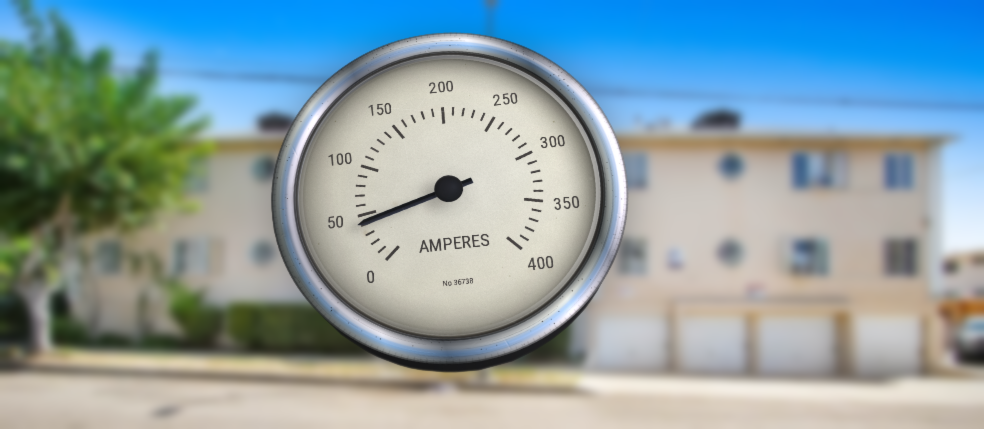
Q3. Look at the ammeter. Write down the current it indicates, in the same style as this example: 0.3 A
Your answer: 40 A
